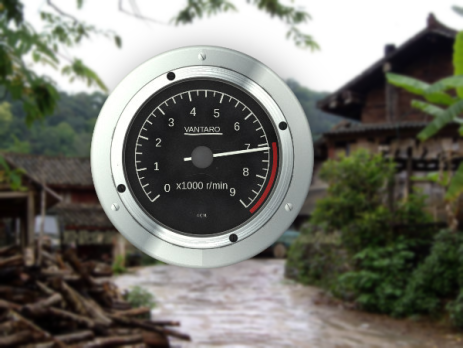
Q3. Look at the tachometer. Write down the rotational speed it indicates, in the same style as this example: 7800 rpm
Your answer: 7125 rpm
